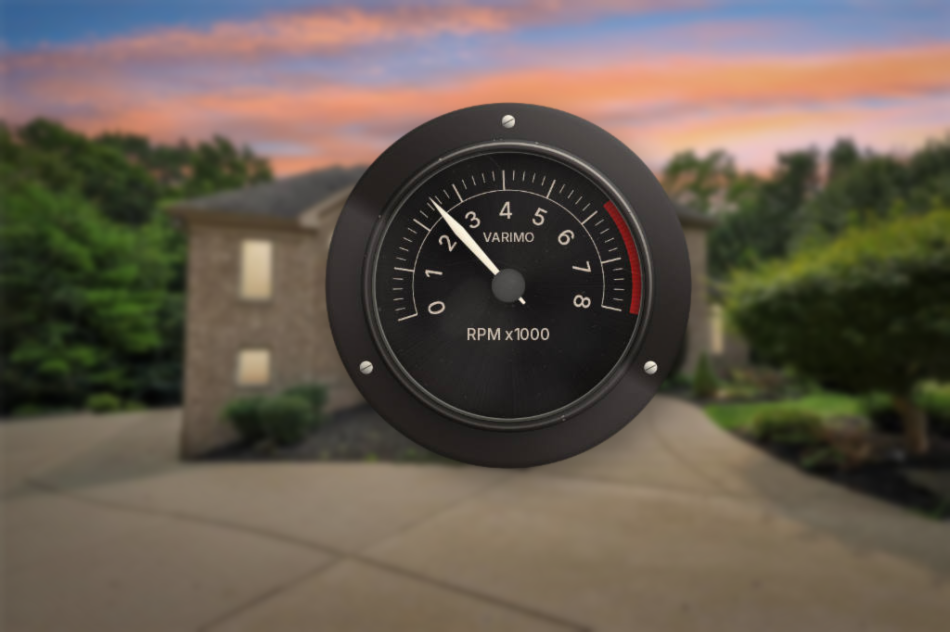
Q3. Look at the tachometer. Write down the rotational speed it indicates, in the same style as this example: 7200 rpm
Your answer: 2500 rpm
